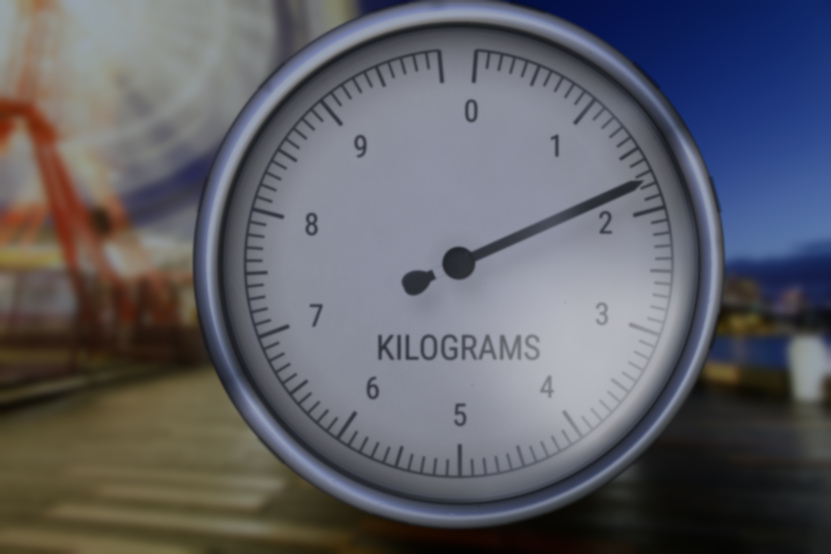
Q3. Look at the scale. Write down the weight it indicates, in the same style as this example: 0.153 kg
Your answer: 1.75 kg
